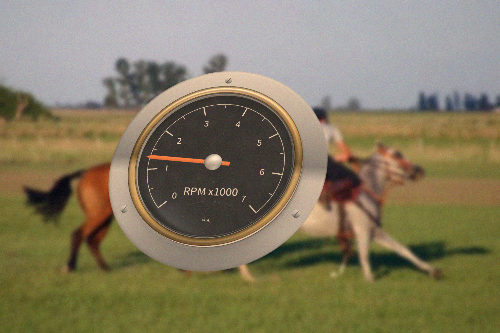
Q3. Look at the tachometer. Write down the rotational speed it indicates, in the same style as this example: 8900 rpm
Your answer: 1250 rpm
